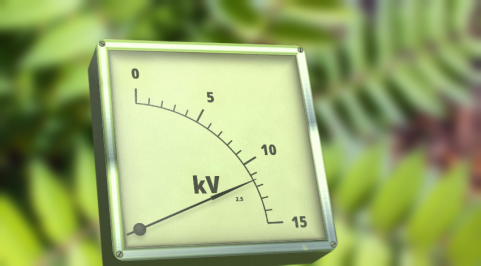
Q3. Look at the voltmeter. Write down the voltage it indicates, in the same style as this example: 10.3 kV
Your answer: 11.5 kV
